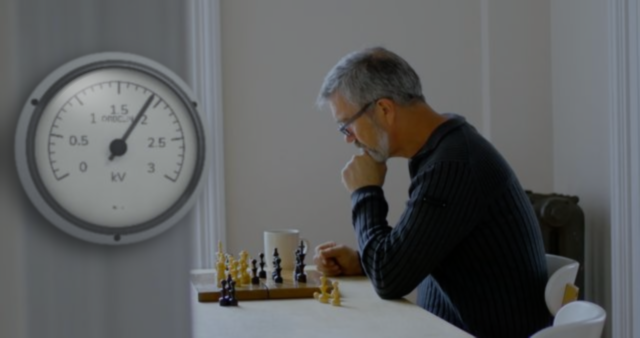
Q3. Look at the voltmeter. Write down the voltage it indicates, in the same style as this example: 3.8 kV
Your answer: 1.9 kV
